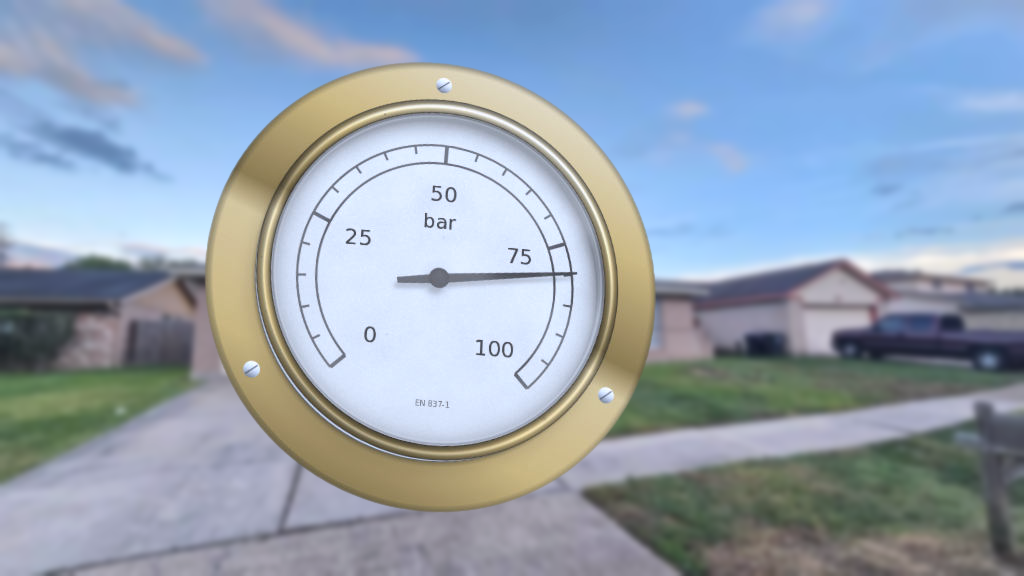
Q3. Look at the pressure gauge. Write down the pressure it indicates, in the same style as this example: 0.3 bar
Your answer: 80 bar
